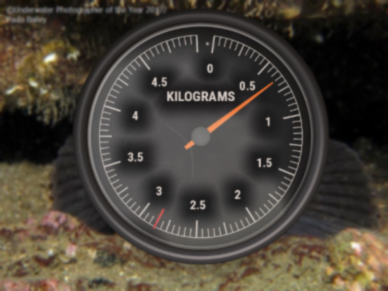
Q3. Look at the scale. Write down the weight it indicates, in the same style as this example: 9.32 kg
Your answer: 0.65 kg
